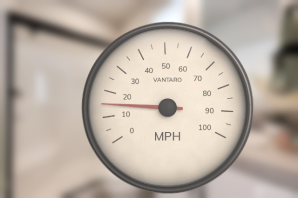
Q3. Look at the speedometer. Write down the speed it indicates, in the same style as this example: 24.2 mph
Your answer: 15 mph
